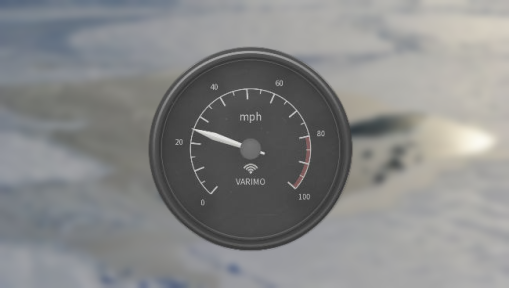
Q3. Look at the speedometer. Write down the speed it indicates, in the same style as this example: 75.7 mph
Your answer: 25 mph
